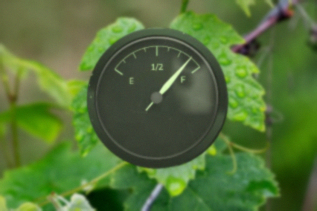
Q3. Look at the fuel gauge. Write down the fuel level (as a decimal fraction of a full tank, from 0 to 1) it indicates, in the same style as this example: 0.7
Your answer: 0.875
